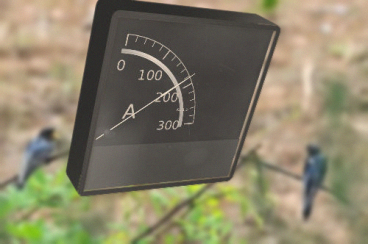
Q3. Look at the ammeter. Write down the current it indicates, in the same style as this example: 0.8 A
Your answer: 180 A
